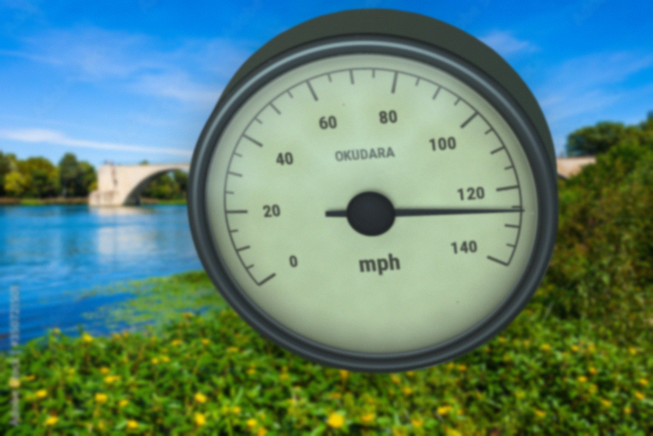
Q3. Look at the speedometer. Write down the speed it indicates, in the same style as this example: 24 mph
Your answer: 125 mph
